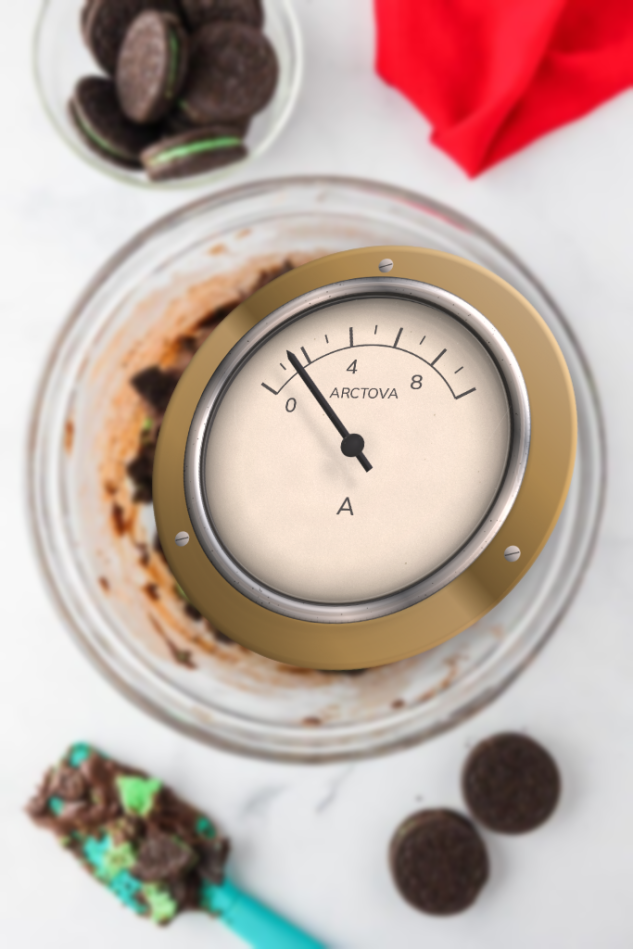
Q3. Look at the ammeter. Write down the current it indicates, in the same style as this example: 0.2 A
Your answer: 1.5 A
